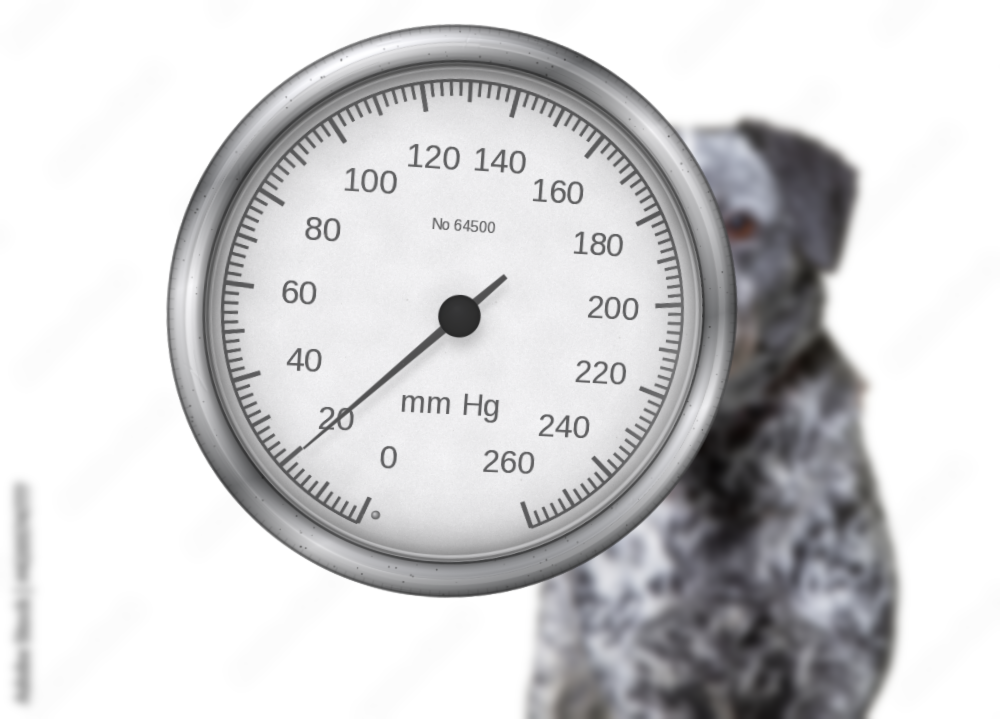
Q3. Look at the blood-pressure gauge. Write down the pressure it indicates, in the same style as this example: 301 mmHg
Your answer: 20 mmHg
